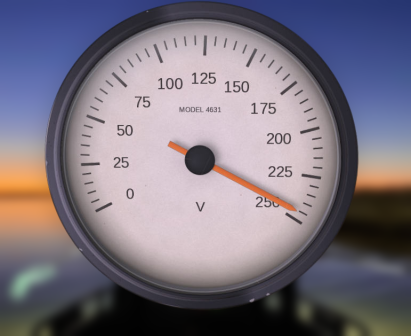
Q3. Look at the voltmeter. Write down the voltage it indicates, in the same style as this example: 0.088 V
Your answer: 245 V
